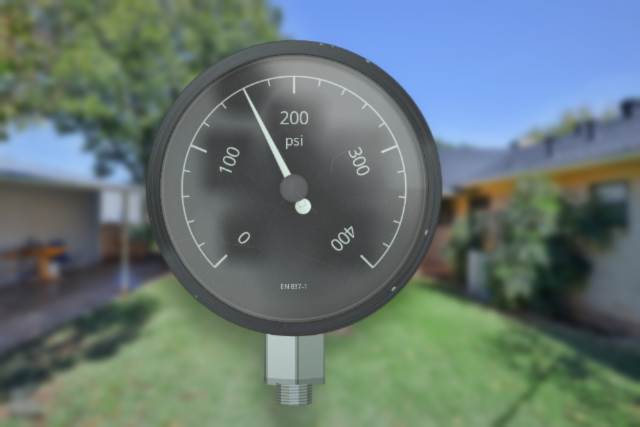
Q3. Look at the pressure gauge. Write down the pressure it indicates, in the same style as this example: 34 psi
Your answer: 160 psi
